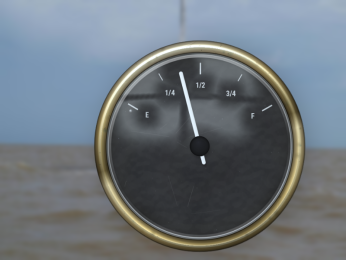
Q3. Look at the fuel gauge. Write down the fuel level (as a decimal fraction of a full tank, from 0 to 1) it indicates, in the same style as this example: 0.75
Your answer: 0.375
